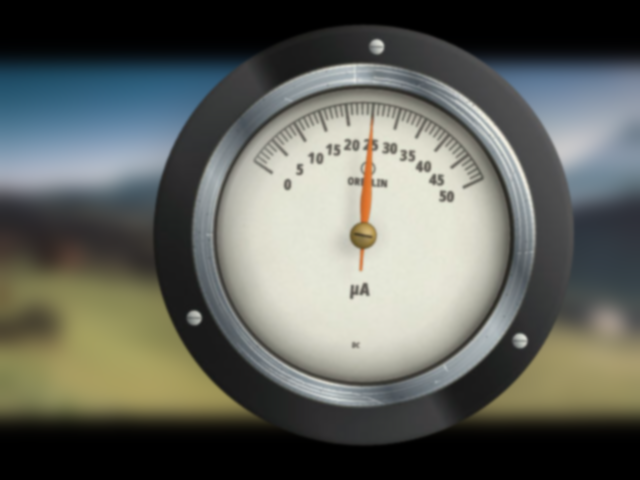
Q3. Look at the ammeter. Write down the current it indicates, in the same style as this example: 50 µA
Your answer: 25 µA
